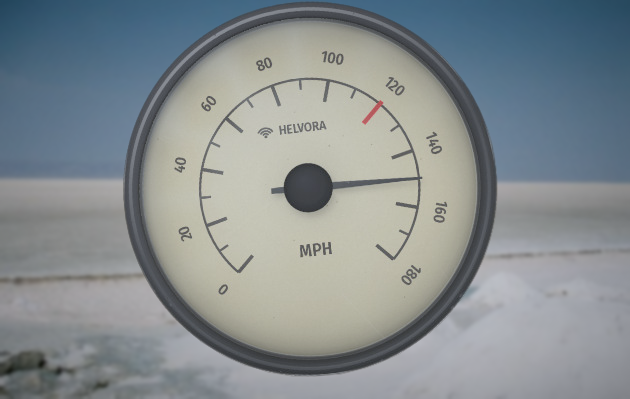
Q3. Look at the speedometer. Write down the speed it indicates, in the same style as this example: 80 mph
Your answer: 150 mph
